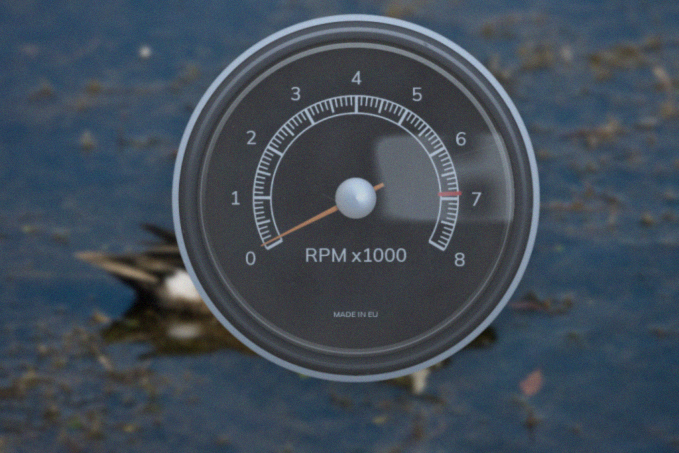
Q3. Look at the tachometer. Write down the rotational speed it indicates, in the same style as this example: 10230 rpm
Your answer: 100 rpm
